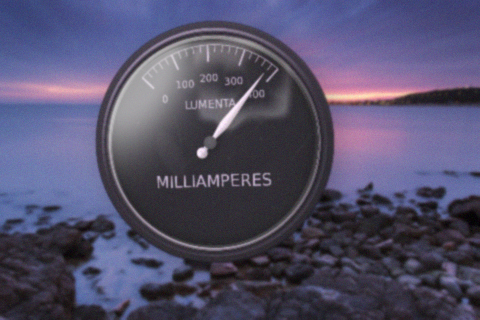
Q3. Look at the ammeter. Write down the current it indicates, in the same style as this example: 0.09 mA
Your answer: 380 mA
